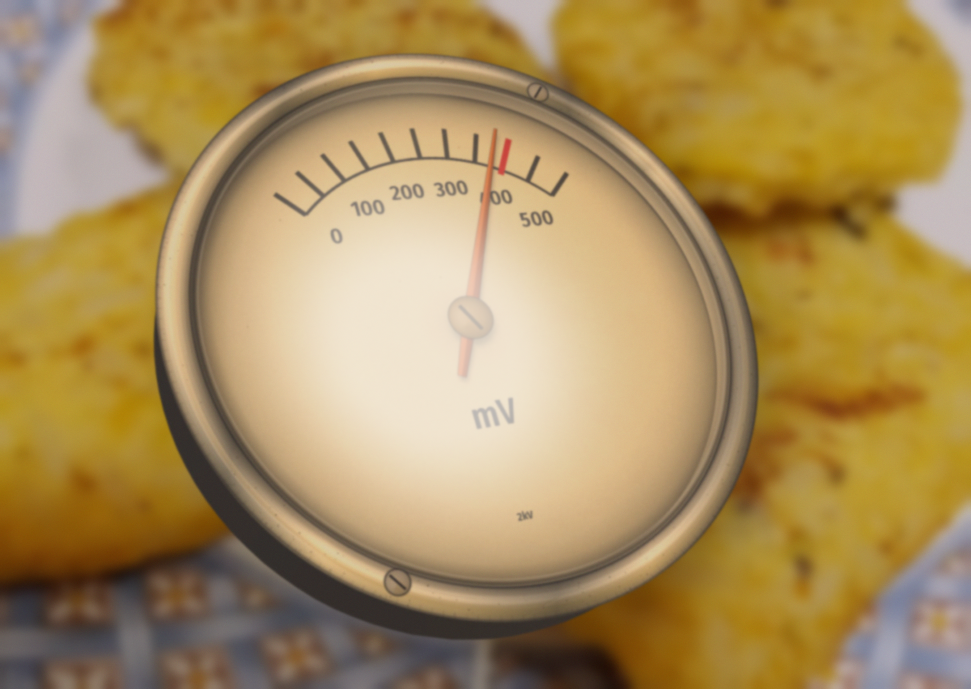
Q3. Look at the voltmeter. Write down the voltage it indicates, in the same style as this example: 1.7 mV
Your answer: 375 mV
